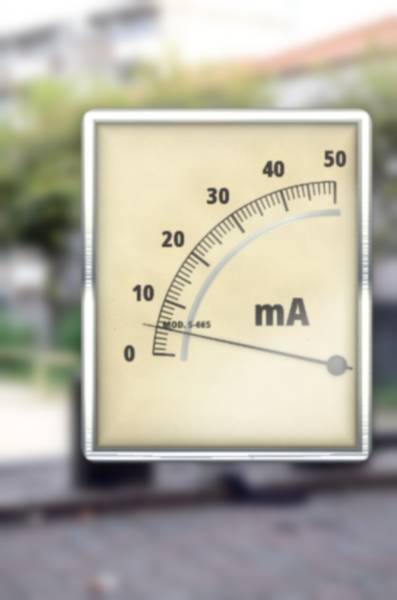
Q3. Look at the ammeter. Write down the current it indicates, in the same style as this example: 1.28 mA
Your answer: 5 mA
